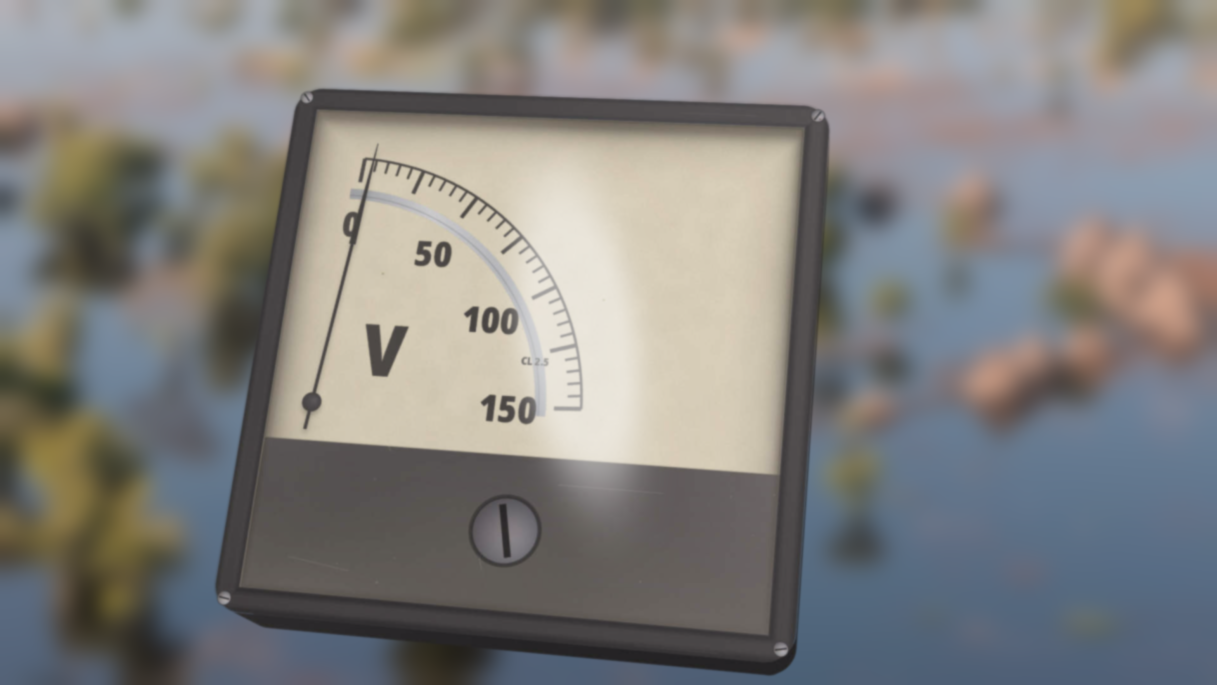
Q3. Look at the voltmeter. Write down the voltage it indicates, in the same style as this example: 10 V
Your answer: 5 V
